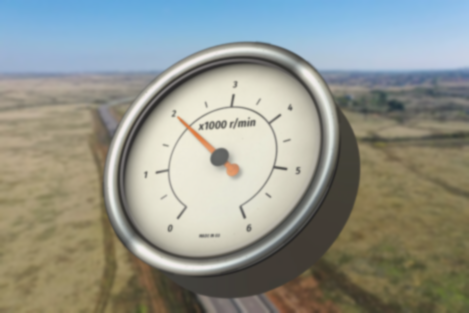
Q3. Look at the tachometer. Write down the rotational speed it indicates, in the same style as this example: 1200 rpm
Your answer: 2000 rpm
